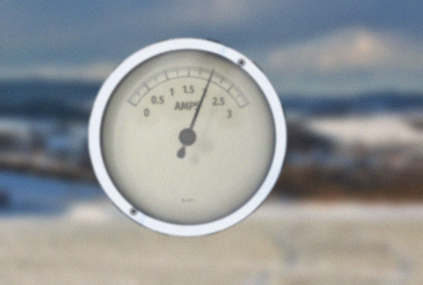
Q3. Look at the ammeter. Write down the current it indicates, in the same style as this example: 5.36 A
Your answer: 2 A
